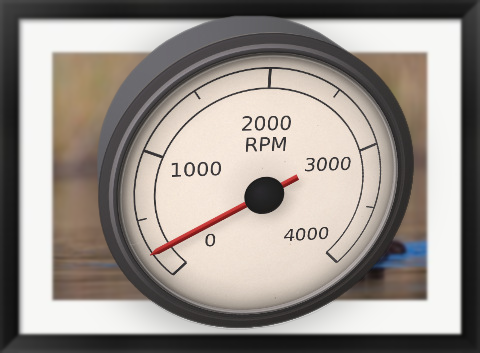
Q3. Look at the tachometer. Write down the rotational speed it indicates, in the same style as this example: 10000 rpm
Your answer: 250 rpm
